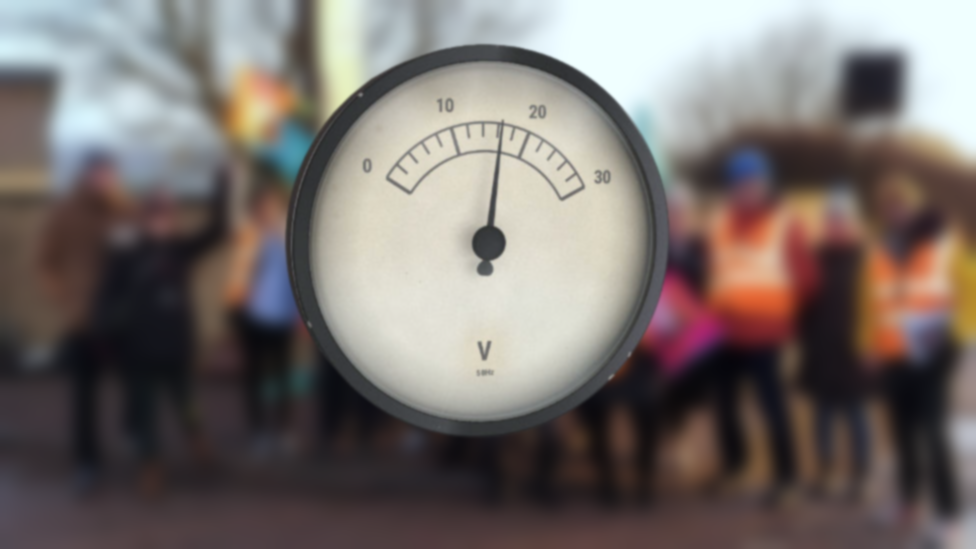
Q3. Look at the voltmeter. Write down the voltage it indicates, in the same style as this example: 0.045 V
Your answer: 16 V
